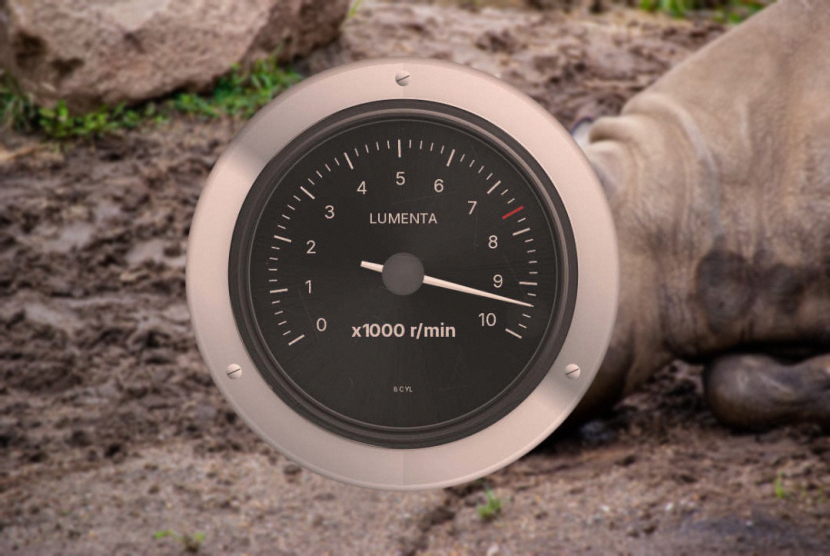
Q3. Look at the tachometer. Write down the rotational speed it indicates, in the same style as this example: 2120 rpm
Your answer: 9400 rpm
